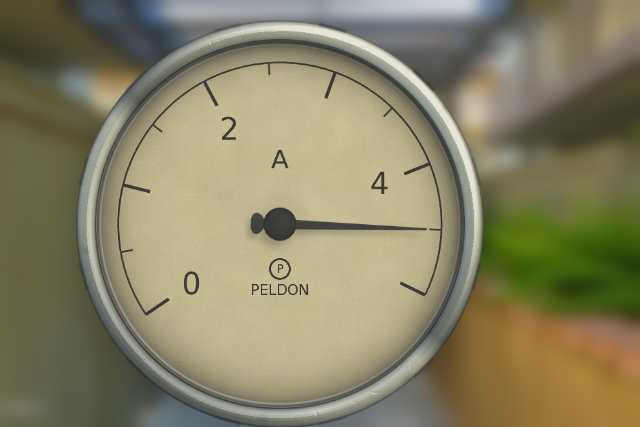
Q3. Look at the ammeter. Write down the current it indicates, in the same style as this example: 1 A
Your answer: 4.5 A
